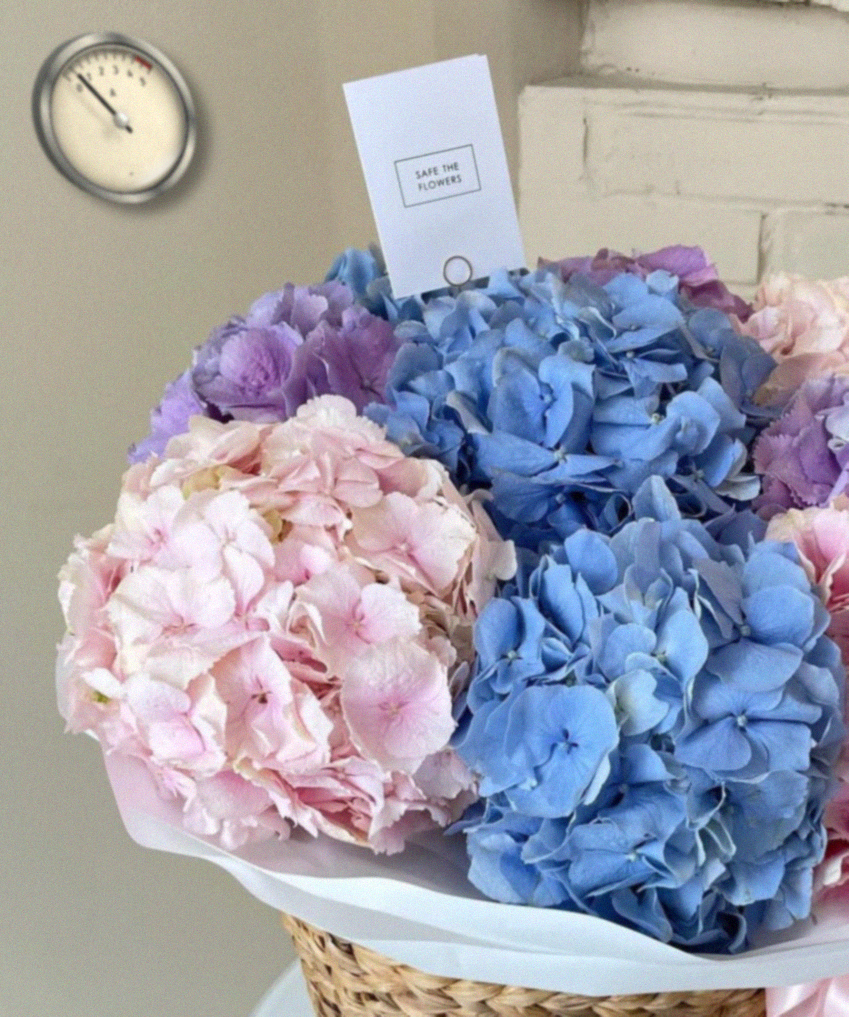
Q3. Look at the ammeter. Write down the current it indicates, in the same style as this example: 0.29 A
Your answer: 0.5 A
